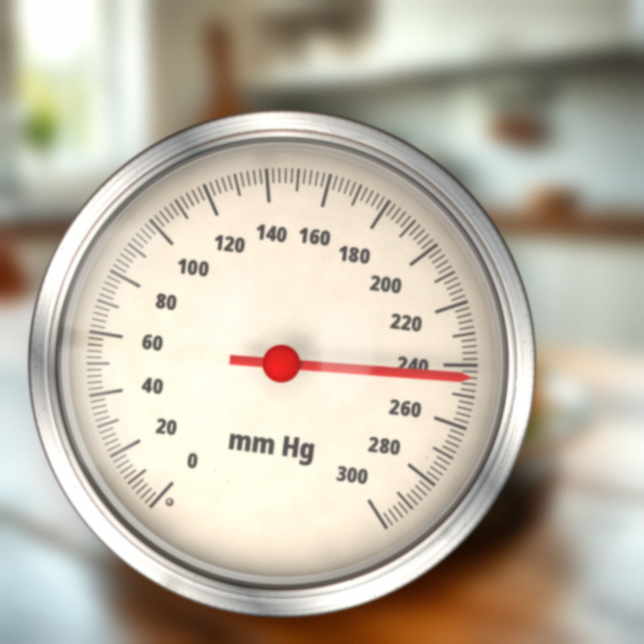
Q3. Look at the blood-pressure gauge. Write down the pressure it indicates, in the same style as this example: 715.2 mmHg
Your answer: 244 mmHg
